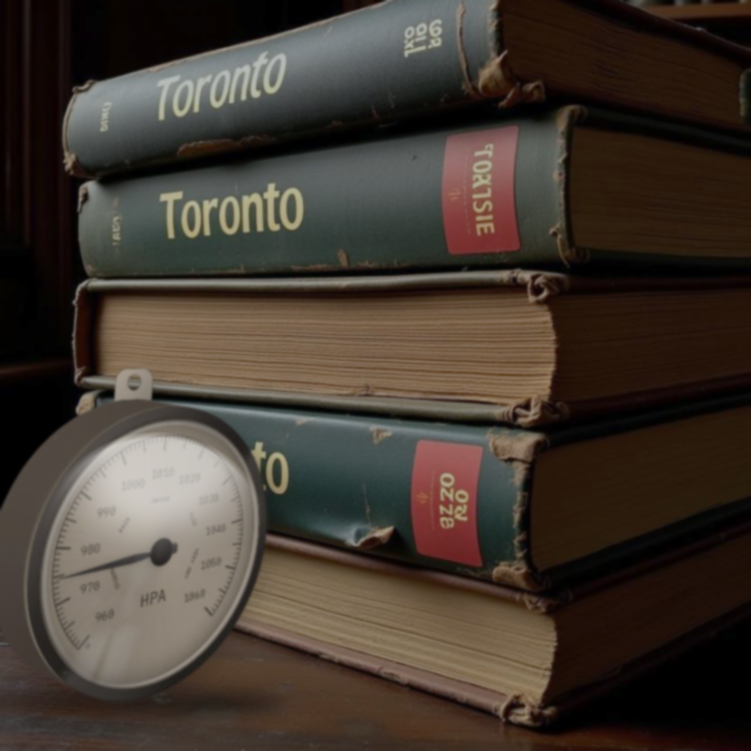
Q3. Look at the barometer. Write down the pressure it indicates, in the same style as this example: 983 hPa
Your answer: 975 hPa
